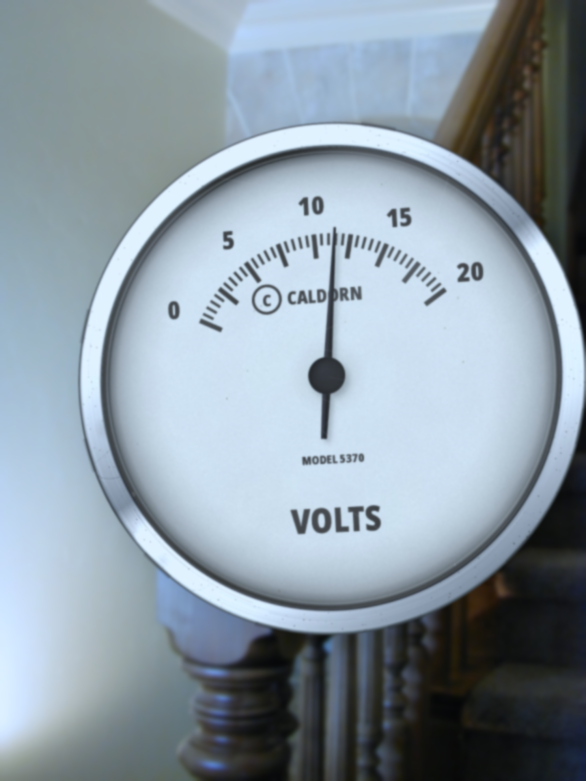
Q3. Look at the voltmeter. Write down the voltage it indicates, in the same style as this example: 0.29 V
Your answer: 11.5 V
